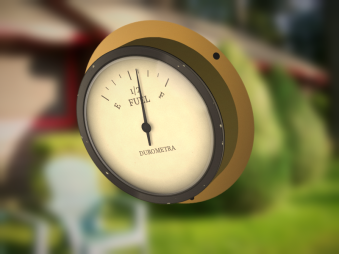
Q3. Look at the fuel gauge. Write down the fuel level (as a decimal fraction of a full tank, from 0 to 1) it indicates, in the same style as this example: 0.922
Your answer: 0.625
